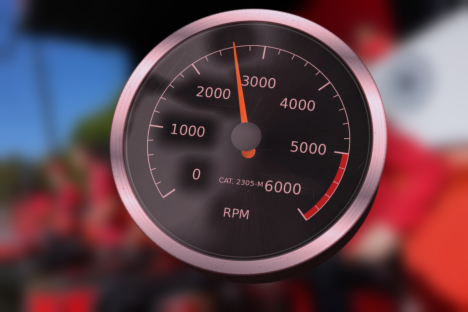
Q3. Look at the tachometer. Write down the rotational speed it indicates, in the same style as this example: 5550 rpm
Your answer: 2600 rpm
